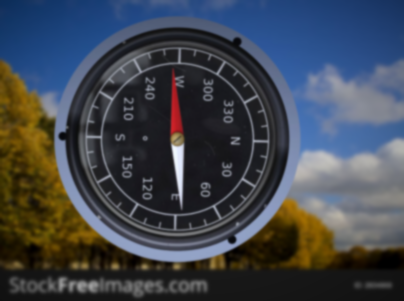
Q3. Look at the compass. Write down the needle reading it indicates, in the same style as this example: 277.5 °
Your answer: 265 °
